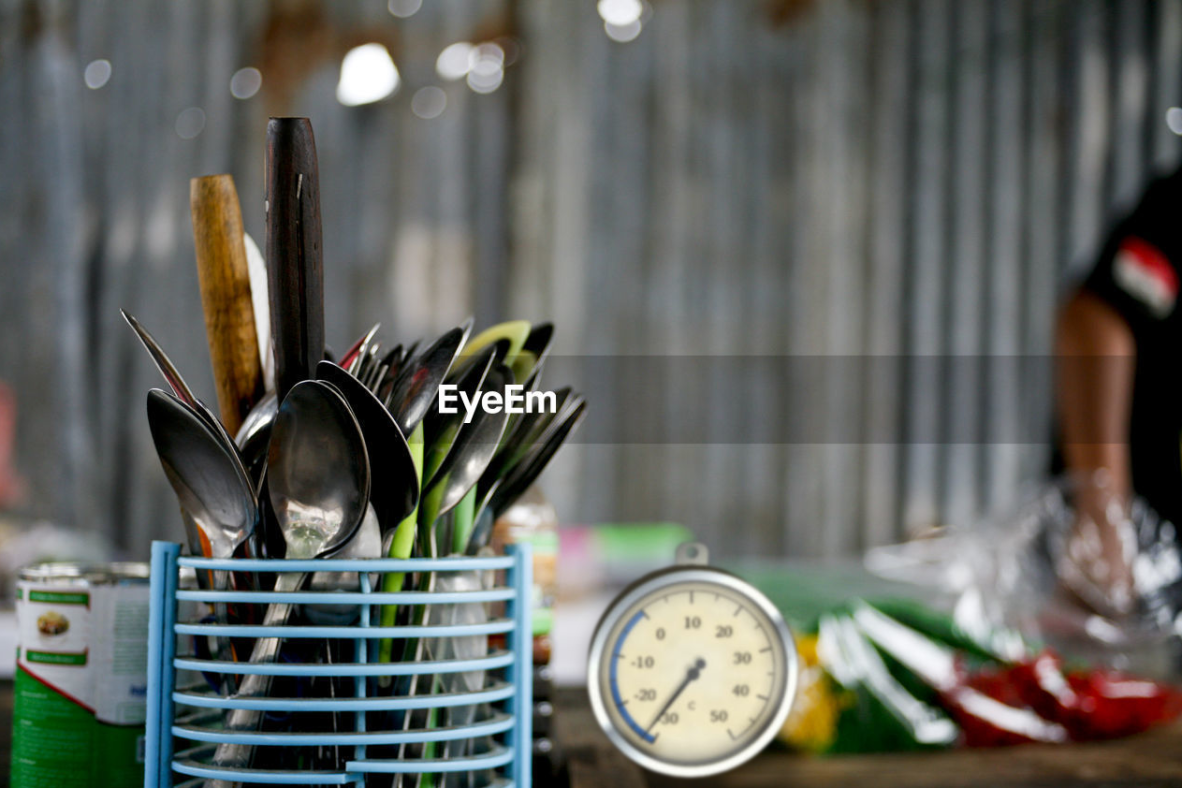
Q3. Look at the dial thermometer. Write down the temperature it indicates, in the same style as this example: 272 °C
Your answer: -27.5 °C
